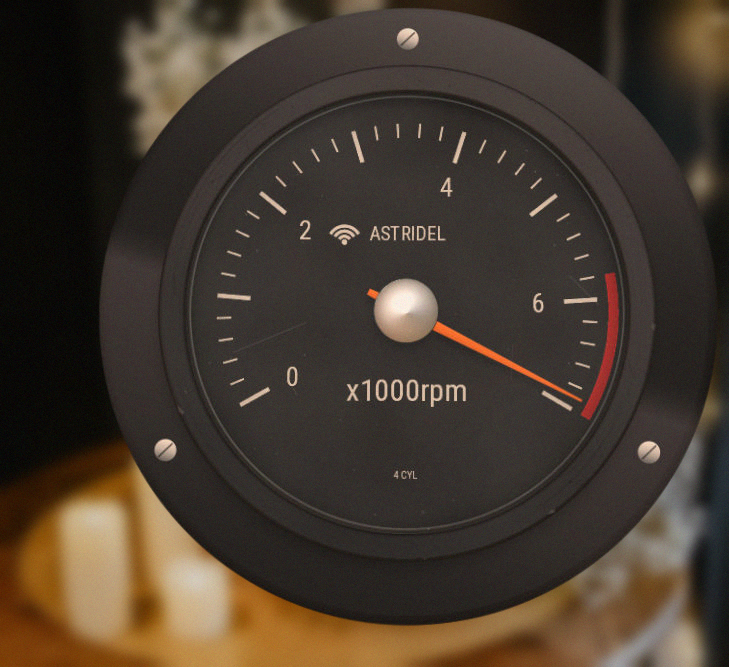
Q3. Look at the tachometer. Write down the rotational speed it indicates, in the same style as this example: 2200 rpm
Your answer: 6900 rpm
